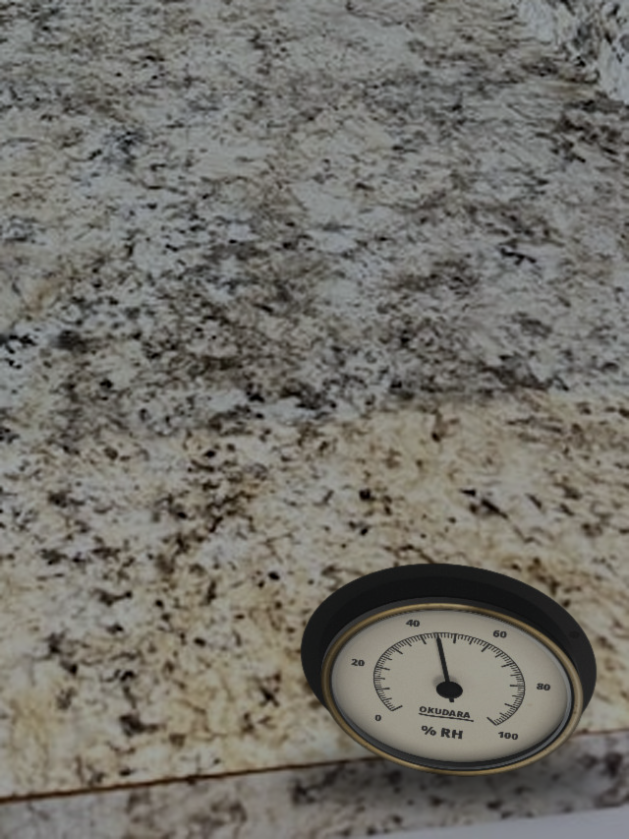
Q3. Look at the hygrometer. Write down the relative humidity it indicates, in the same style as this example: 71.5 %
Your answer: 45 %
